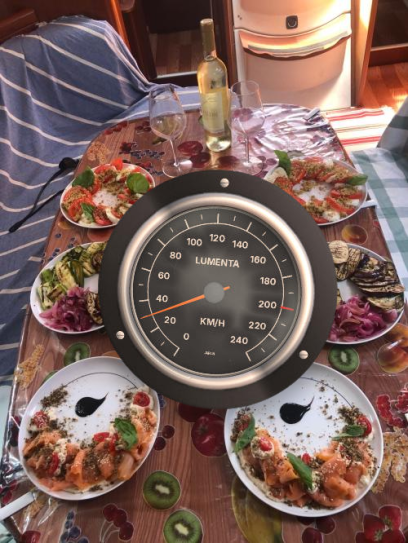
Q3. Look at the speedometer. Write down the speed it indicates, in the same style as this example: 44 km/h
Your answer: 30 km/h
